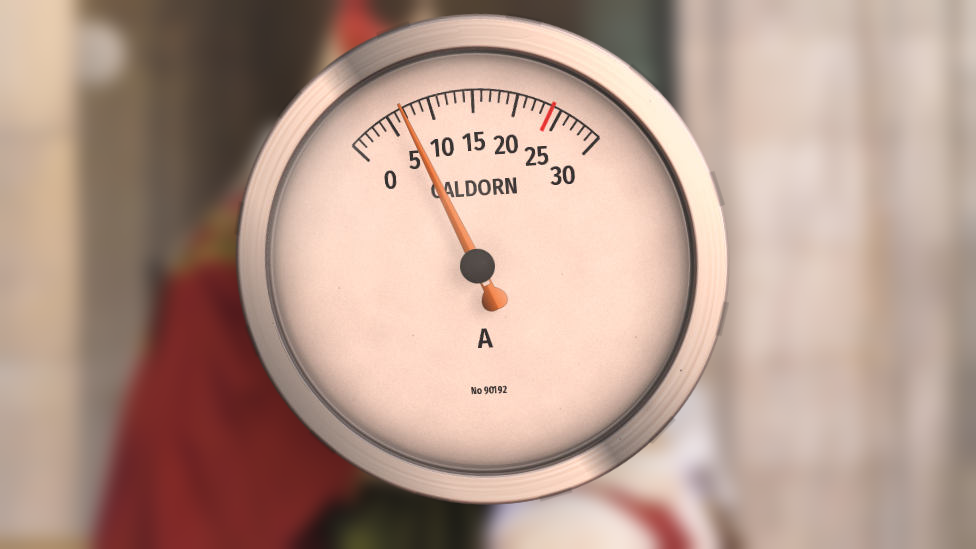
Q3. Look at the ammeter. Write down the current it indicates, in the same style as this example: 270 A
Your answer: 7 A
